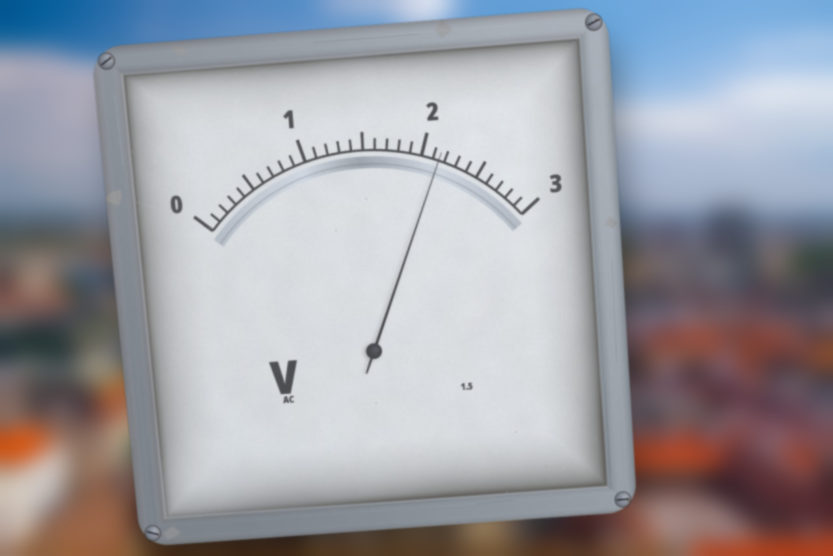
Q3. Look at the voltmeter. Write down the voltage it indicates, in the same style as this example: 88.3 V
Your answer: 2.15 V
